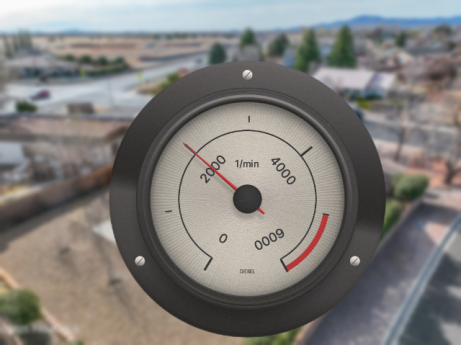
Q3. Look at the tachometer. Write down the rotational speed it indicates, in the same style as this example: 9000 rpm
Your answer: 2000 rpm
